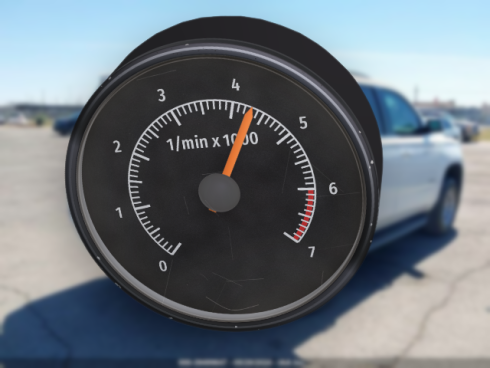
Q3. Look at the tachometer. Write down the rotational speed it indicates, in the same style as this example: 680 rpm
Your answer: 4300 rpm
